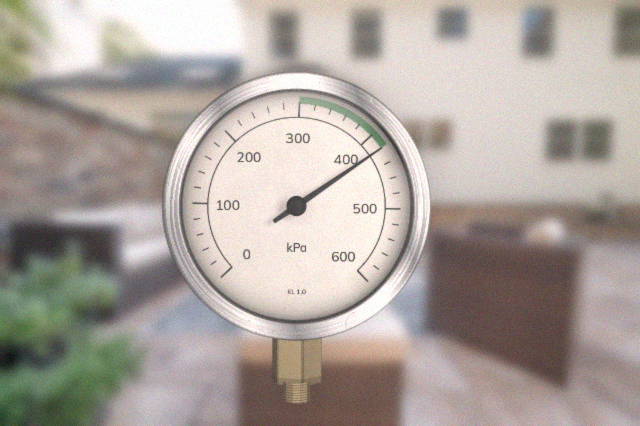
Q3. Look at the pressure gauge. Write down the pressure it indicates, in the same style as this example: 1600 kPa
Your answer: 420 kPa
